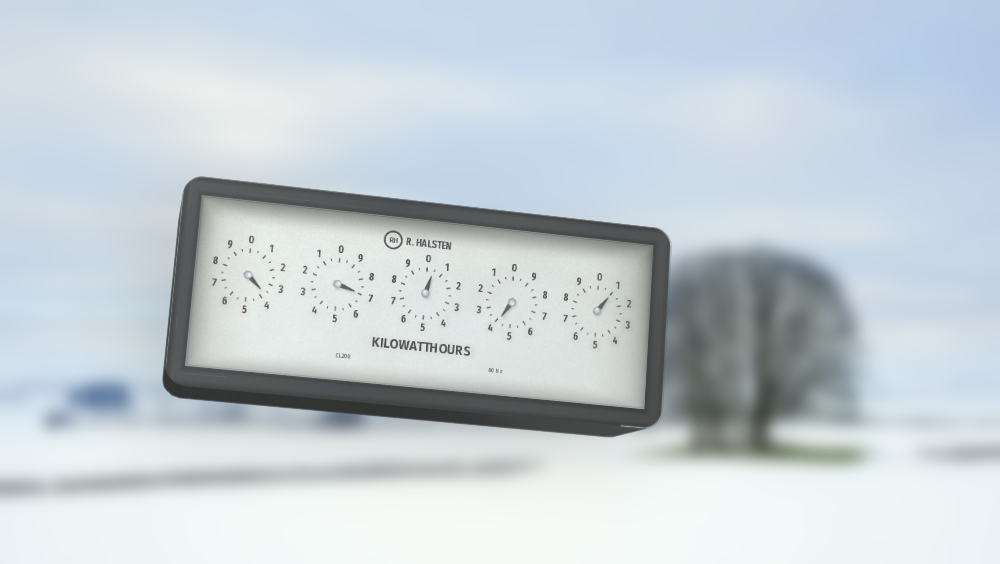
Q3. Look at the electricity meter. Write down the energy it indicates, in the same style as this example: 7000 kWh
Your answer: 37041 kWh
